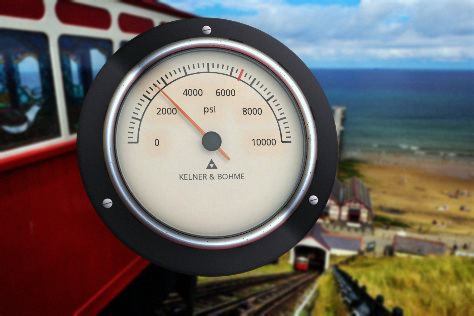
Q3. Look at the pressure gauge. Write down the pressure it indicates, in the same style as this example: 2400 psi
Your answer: 2600 psi
